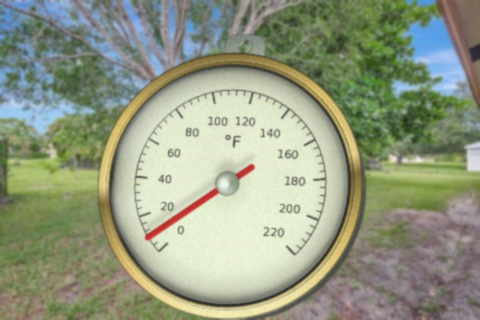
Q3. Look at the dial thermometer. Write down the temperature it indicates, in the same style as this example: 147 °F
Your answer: 8 °F
